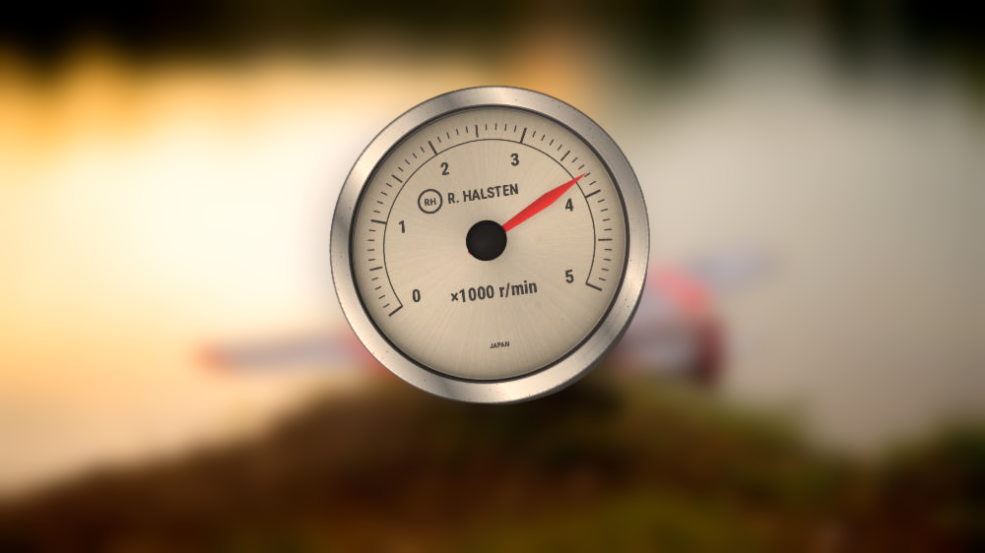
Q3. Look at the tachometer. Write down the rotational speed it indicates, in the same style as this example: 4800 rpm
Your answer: 3800 rpm
